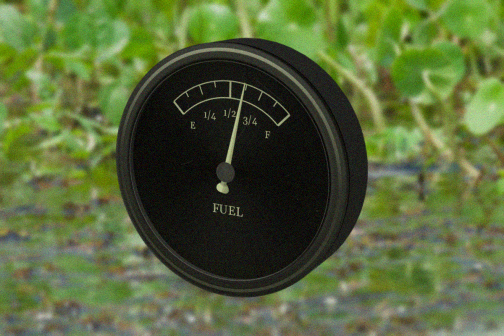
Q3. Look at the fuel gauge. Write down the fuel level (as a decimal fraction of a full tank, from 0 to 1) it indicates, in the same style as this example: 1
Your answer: 0.625
